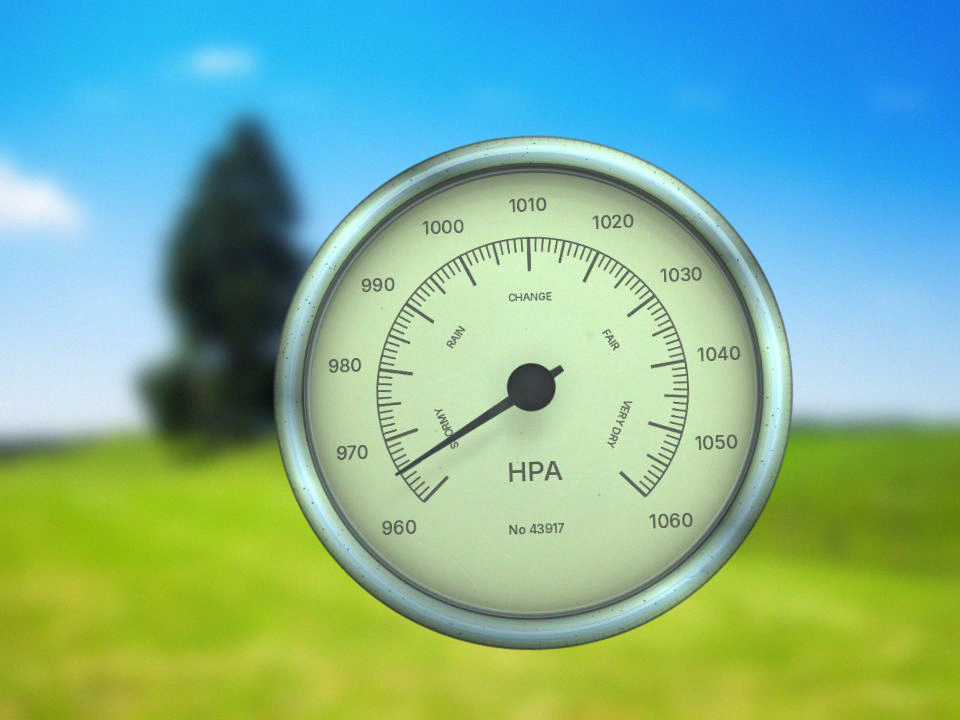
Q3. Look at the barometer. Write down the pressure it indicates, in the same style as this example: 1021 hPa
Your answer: 965 hPa
